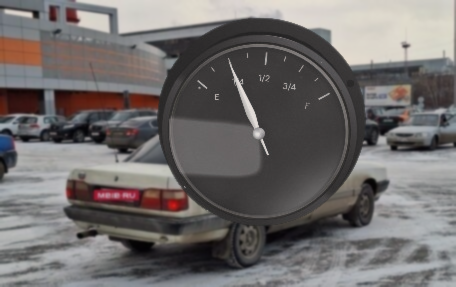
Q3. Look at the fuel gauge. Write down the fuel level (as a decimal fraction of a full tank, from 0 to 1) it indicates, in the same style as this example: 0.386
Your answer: 0.25
